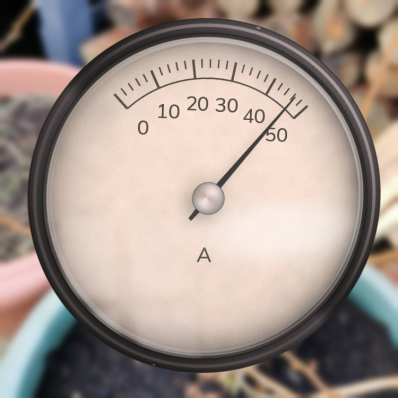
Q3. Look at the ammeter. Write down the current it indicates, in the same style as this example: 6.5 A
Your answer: 46 A
